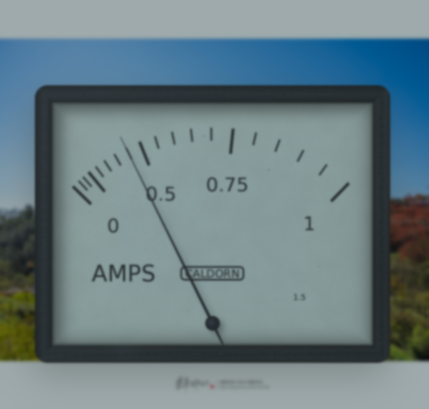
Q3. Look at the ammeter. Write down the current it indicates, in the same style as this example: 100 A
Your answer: 0.45 A
